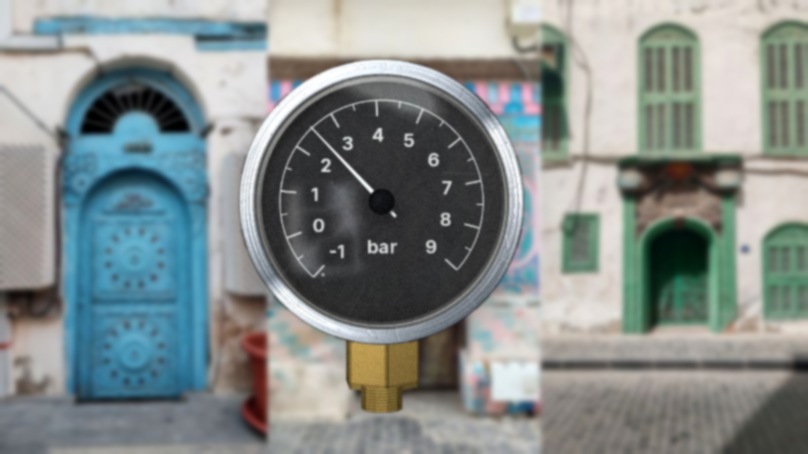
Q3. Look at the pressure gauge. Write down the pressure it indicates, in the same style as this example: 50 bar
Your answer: 2.5 bar
